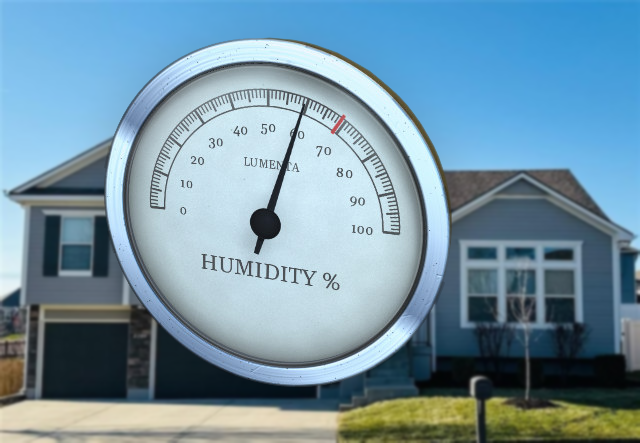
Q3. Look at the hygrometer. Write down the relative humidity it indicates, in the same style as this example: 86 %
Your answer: 60 %
